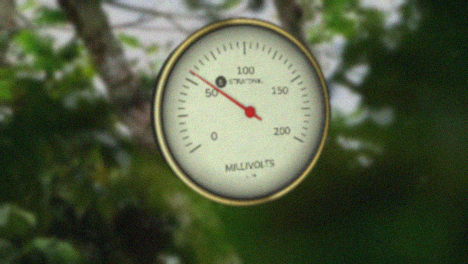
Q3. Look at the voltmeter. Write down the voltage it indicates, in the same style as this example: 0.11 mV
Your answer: 55 mV
